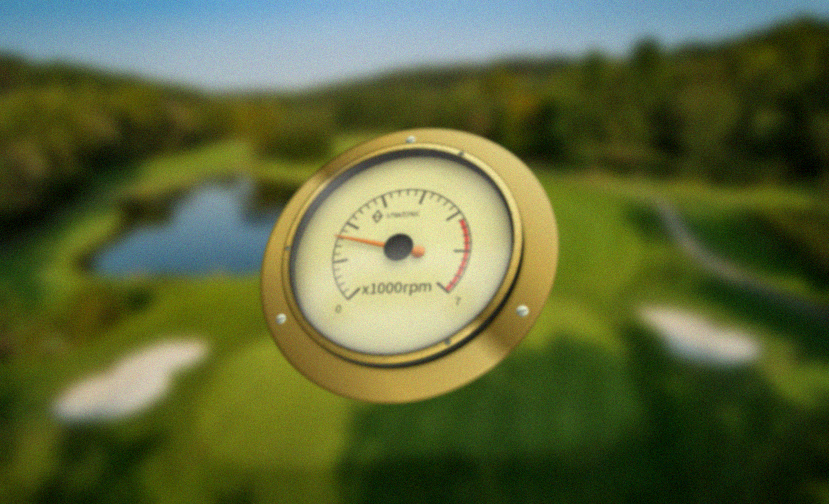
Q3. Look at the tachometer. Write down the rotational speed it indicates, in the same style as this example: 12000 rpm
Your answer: 1600 rpm
